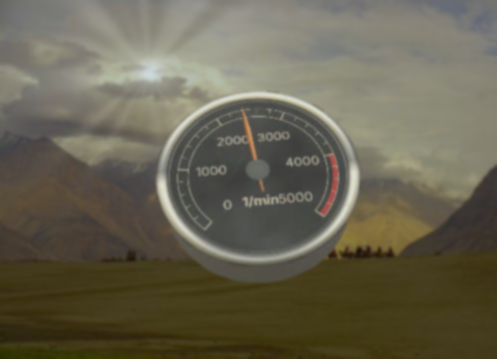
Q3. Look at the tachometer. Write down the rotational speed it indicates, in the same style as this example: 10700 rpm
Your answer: 2400 rpm
